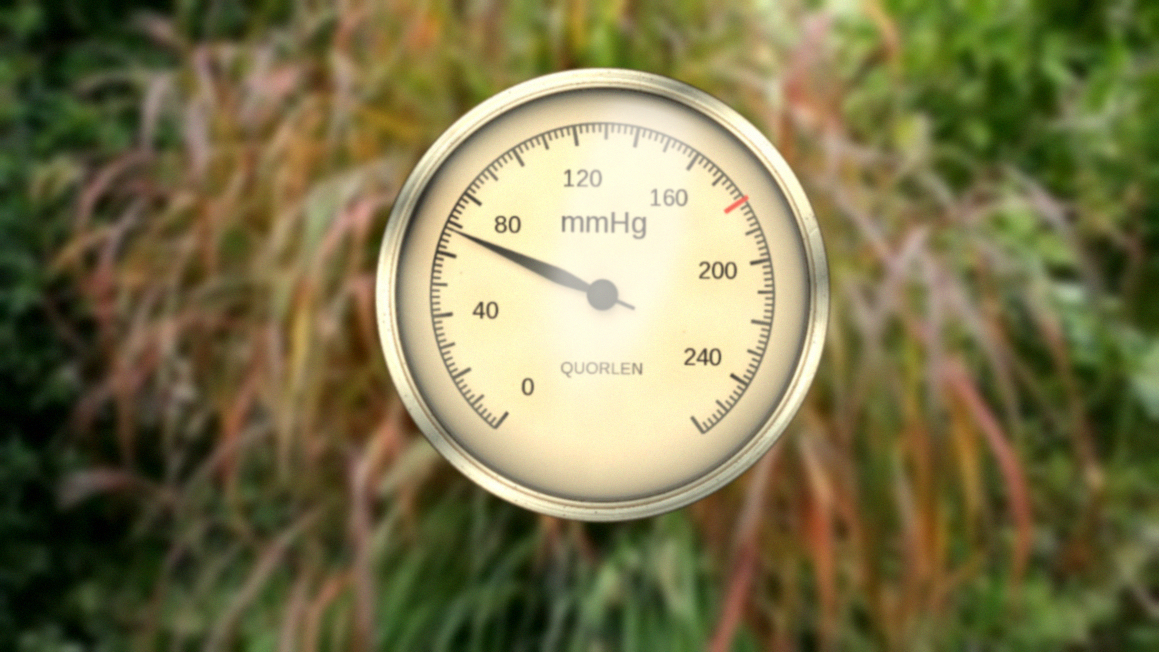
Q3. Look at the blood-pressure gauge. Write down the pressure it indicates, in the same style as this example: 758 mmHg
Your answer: 68 mmHg
